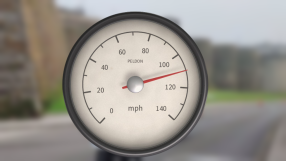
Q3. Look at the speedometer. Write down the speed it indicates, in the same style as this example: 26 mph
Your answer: 110 mph
